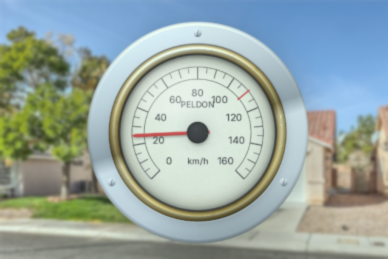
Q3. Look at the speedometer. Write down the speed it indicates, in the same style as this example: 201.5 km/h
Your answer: 25 km/h
